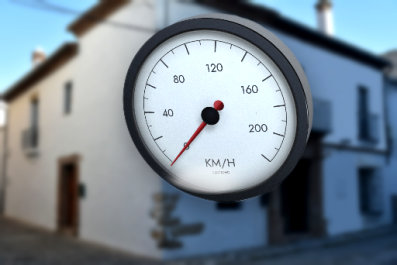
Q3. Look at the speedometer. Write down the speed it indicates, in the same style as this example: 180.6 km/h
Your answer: 0 km/h
